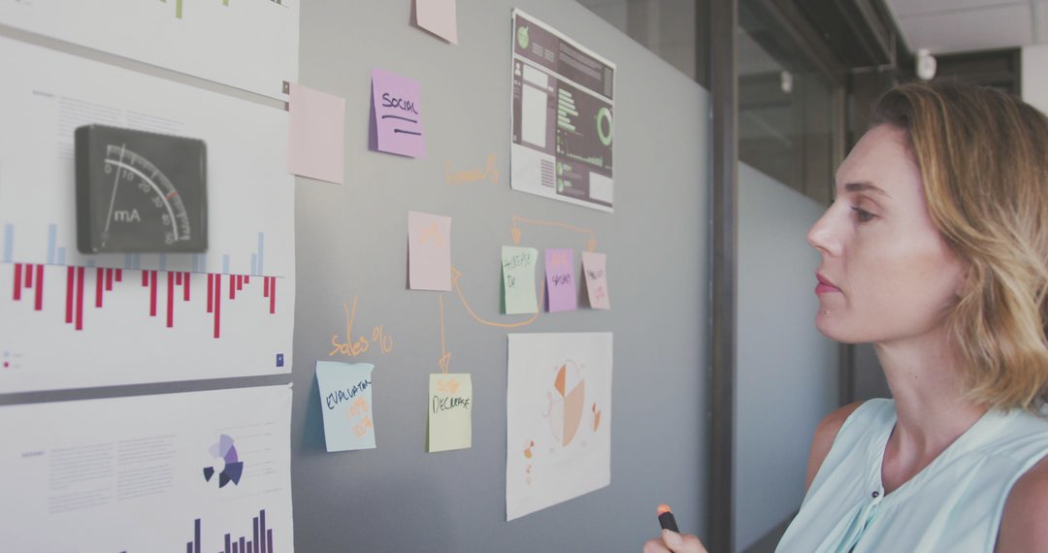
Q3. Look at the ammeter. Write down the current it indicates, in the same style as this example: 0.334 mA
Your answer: 5 mA
